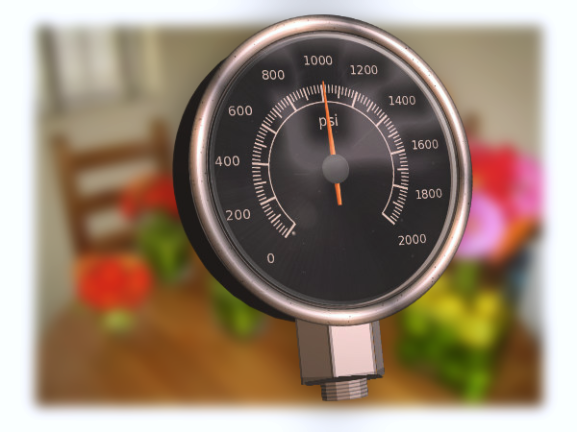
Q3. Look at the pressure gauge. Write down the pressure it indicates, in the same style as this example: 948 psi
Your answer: 1000 psi
